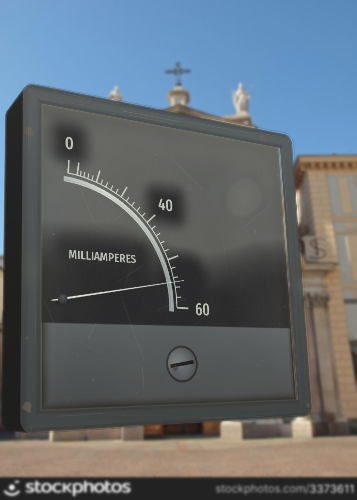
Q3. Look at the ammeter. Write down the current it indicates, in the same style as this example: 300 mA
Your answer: 55 mA
